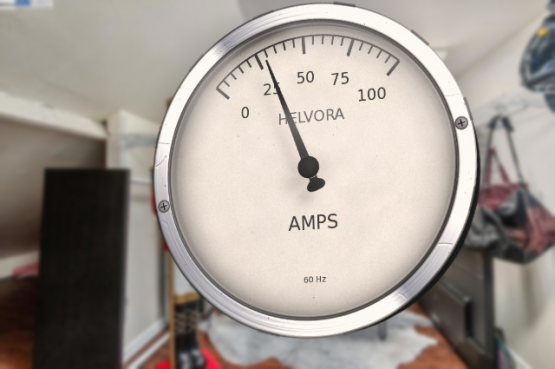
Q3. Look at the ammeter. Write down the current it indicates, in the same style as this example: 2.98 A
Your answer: 30 A
